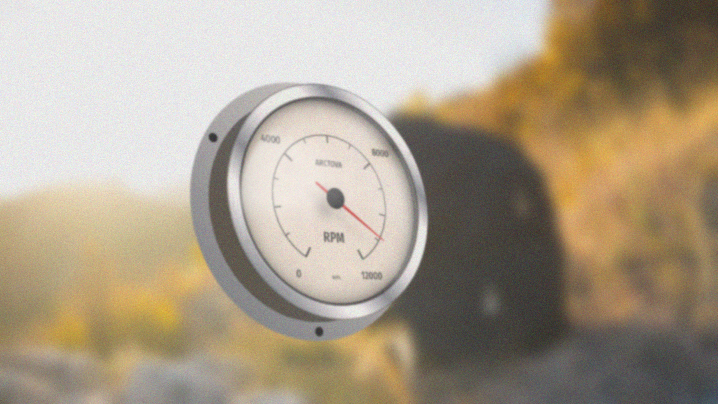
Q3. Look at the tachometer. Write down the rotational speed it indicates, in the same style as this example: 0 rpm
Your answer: 11000 rpm
